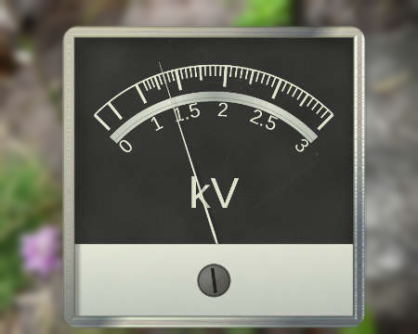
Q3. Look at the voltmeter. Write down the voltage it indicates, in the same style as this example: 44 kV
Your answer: 1.35 kV
